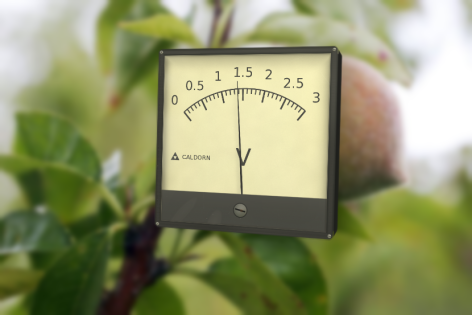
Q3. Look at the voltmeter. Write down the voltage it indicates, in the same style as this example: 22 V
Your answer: 1.4 V
